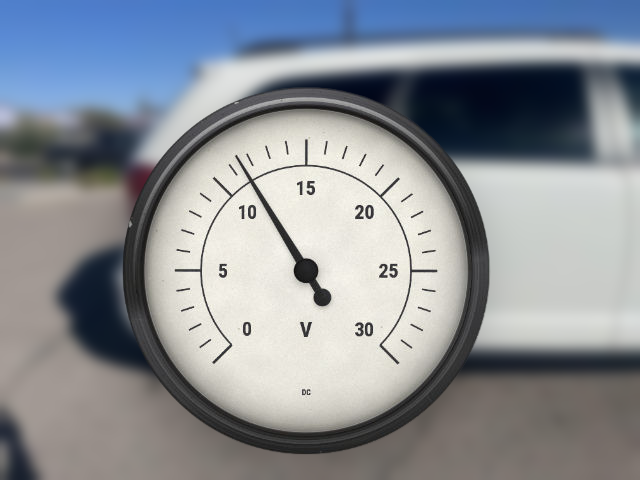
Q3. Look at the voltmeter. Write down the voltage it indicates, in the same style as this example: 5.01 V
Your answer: 11.5 V
